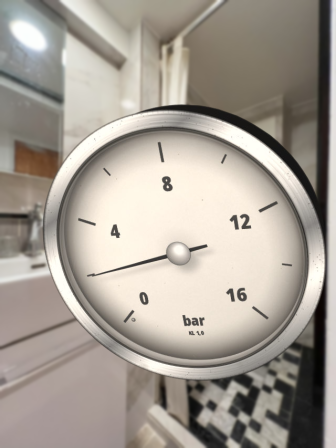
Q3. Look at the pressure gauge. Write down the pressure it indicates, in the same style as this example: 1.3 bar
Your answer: 2 bar
